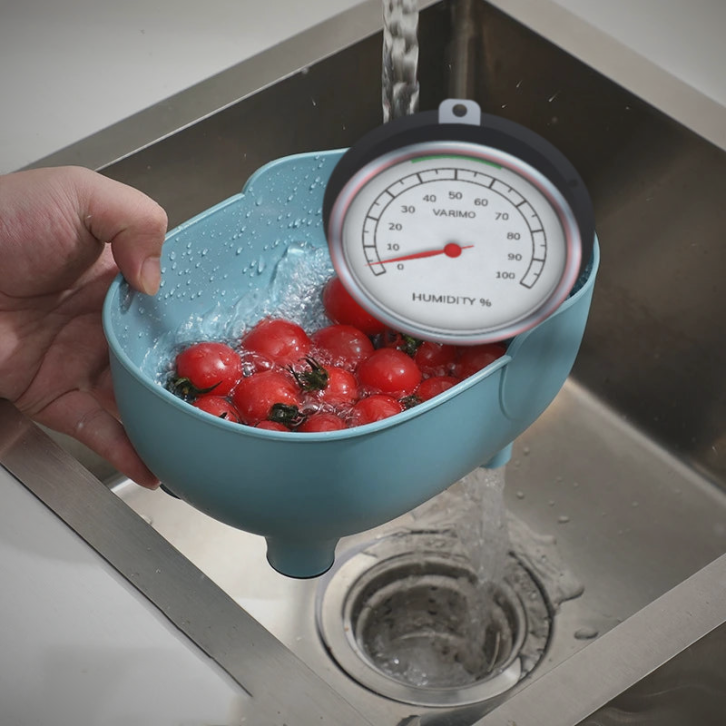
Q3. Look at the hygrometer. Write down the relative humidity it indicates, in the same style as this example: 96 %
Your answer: 5 %
